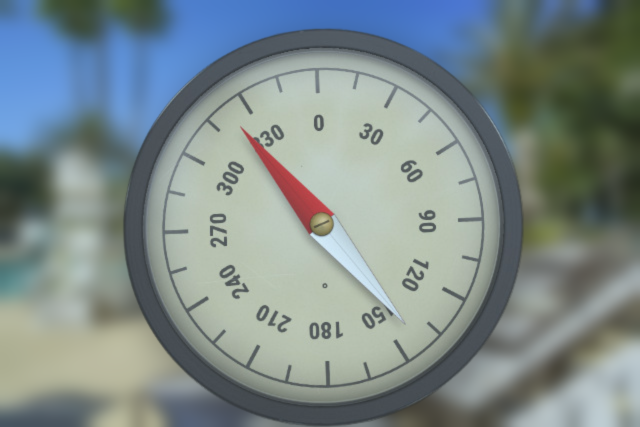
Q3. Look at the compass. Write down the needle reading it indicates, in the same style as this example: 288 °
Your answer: 322.5 °
